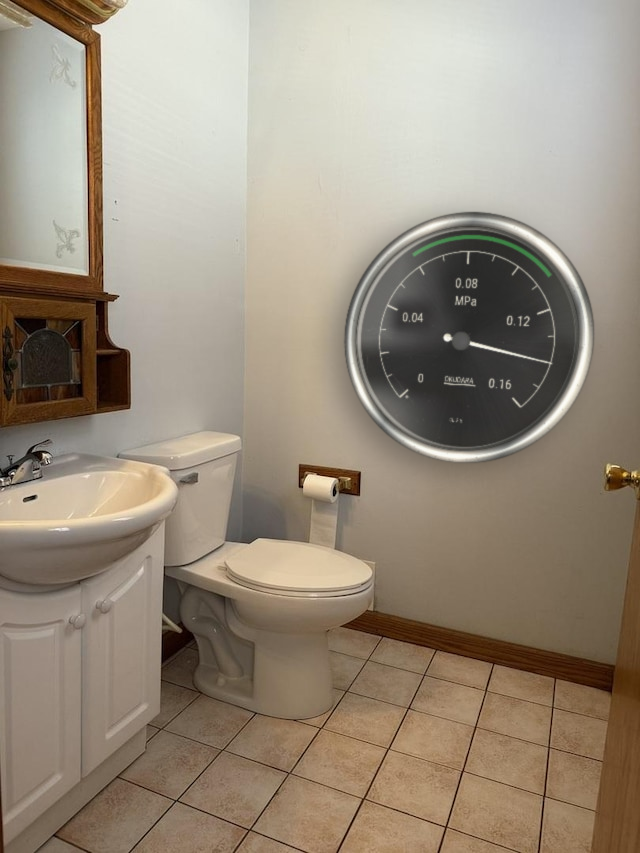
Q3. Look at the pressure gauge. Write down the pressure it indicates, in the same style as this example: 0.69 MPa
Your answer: 0.14 MPa
